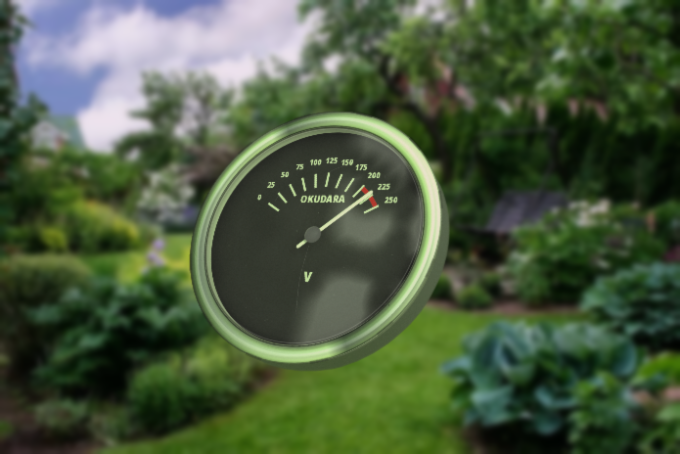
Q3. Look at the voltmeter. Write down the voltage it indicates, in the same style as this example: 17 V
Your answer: 225 V
